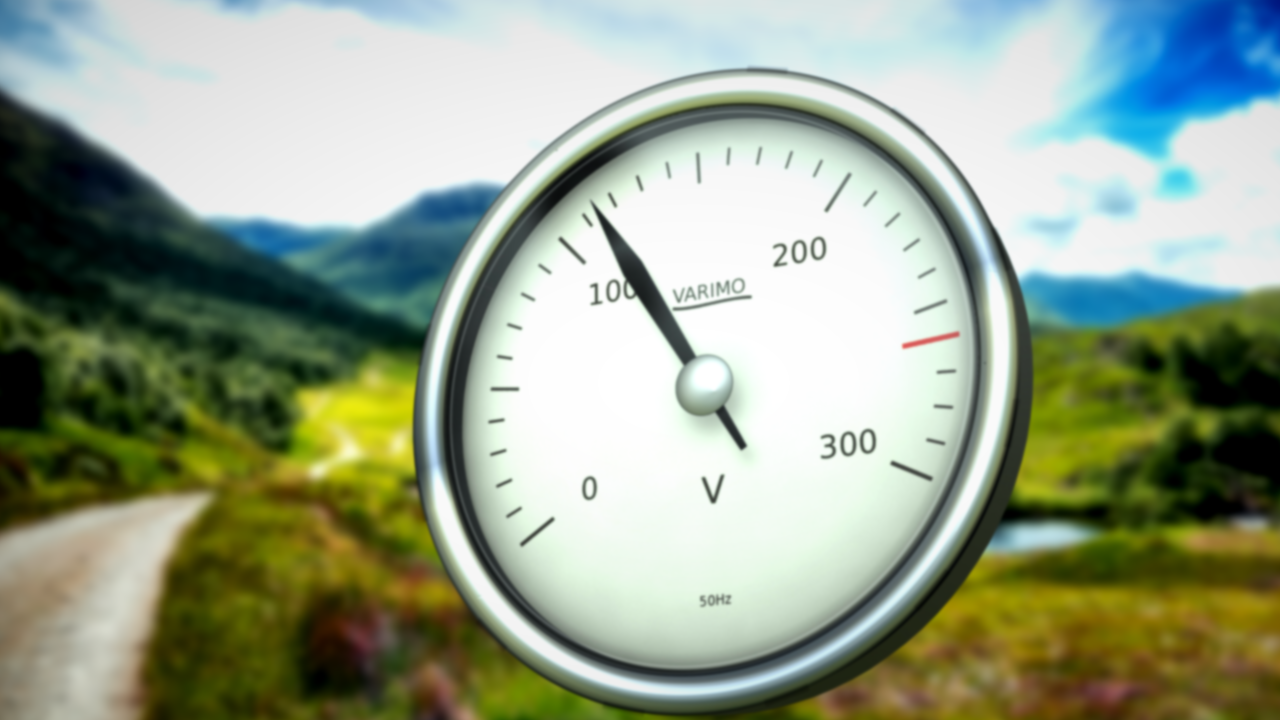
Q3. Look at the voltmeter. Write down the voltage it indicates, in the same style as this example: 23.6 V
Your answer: 115 V
